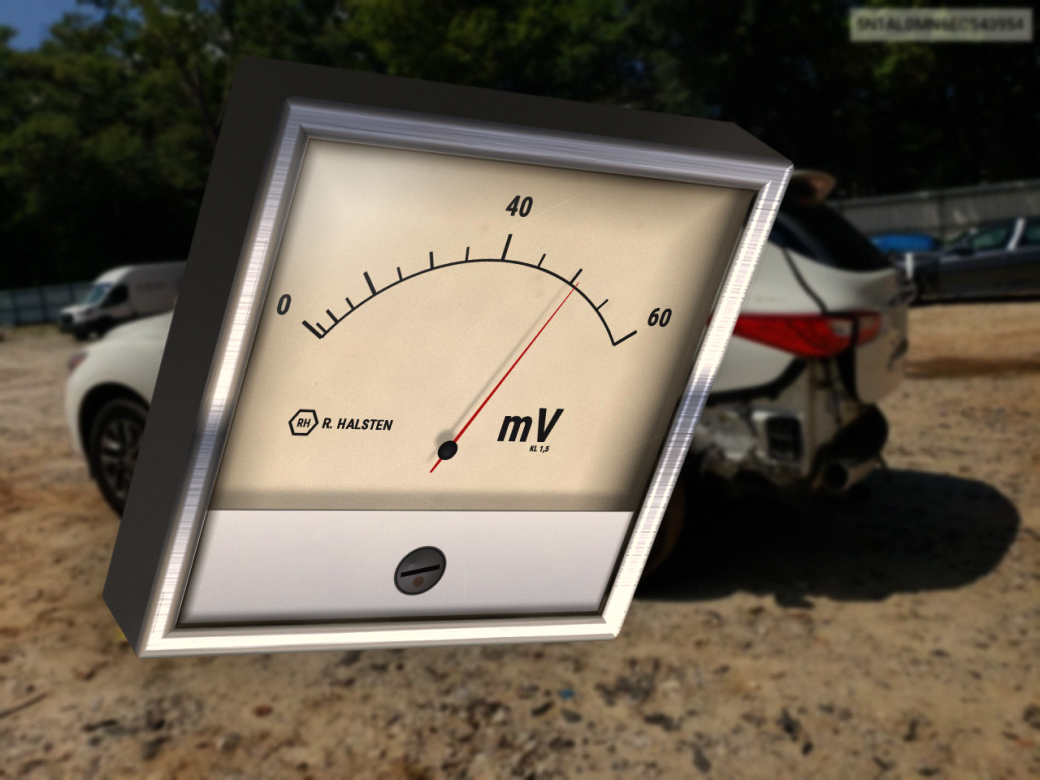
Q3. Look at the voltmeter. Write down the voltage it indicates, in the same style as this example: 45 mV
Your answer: 50 mV
